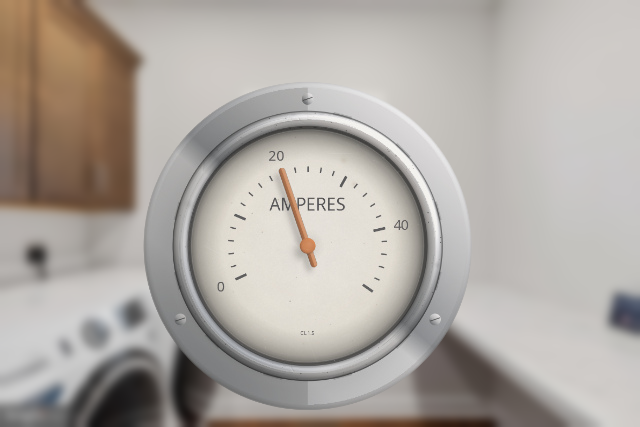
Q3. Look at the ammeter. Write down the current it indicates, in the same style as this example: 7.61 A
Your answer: 20 A
